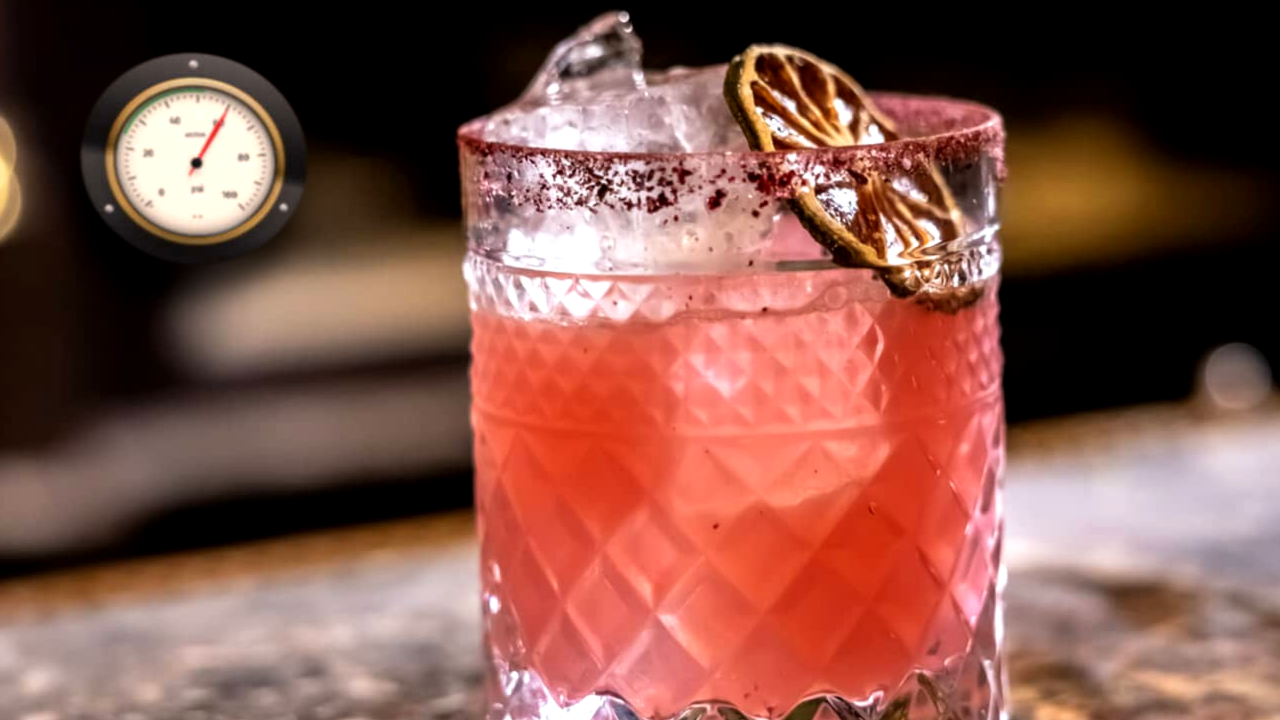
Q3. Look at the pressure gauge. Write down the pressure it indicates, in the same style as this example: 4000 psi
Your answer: 60 psi
